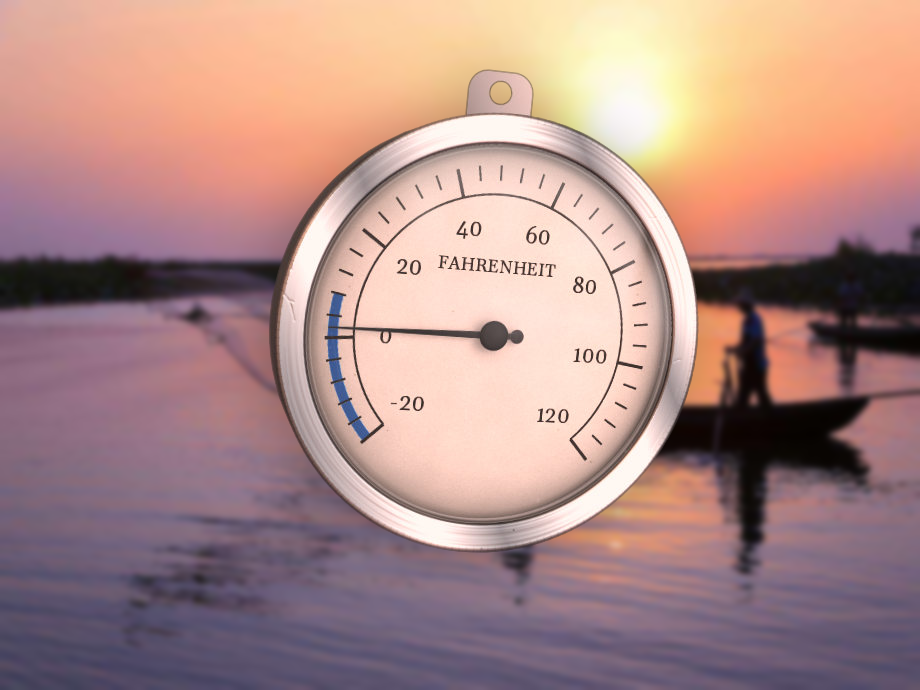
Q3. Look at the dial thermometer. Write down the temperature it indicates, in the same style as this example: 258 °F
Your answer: 2 °F
